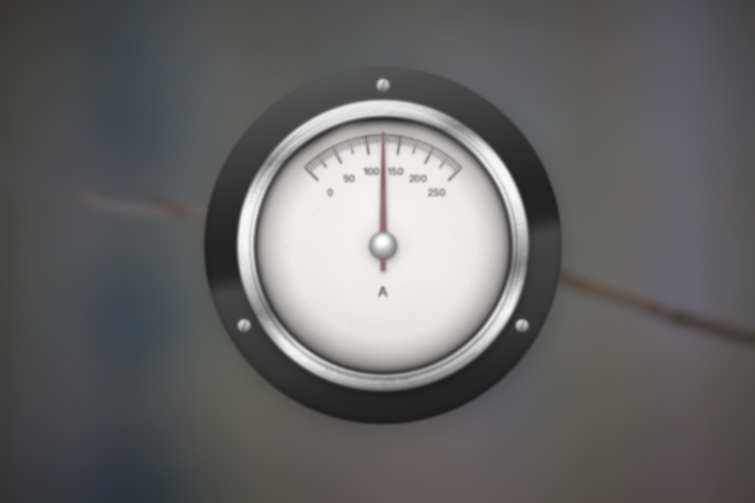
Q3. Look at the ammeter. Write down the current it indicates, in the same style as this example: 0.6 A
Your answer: 125 A
